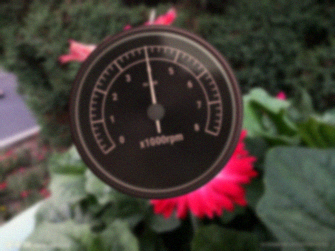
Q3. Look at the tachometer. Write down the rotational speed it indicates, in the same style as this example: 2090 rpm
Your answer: 4000 rpm
